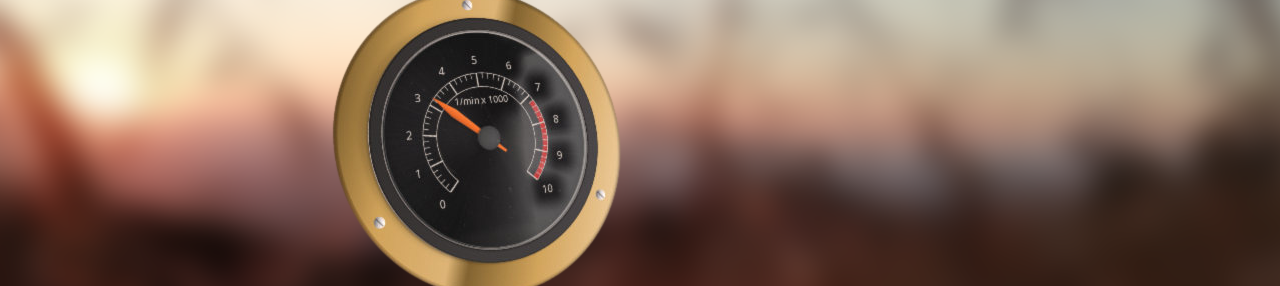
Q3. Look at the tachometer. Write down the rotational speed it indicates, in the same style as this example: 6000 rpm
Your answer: 3200 rpm
